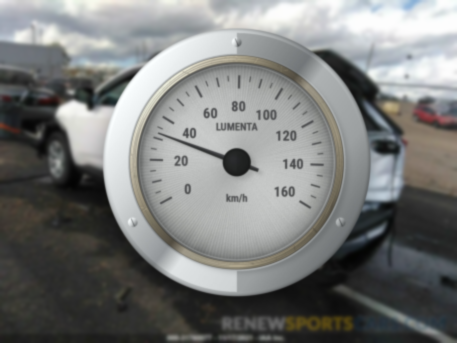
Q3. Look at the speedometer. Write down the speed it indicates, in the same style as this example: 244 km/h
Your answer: 32.5 km/h
